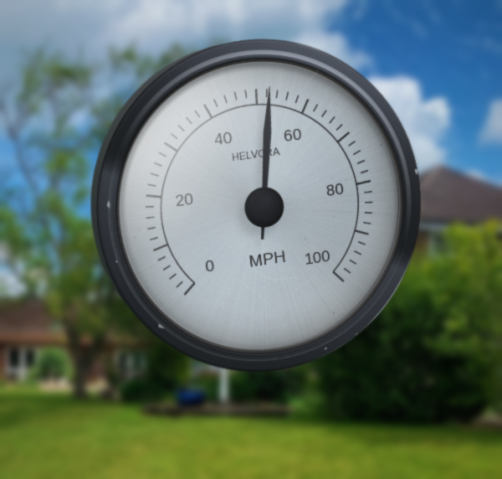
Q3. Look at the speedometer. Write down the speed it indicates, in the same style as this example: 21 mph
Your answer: 52 mph
